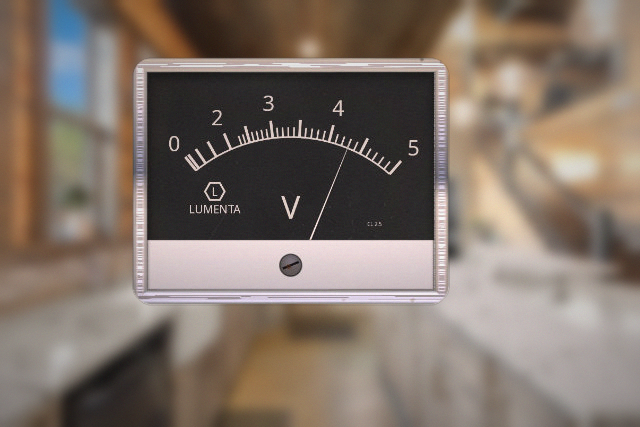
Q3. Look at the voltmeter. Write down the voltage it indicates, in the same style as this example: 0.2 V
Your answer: 4.3 V
